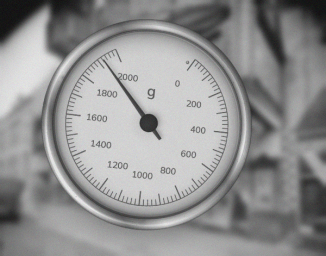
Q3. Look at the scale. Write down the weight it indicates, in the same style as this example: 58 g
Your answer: 1920 g
